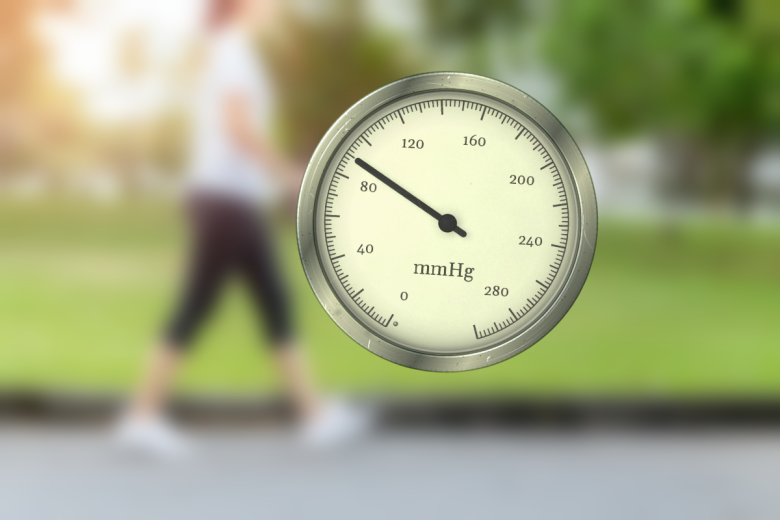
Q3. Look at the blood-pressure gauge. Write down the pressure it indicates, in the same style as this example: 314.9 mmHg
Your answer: 90 mmHg
